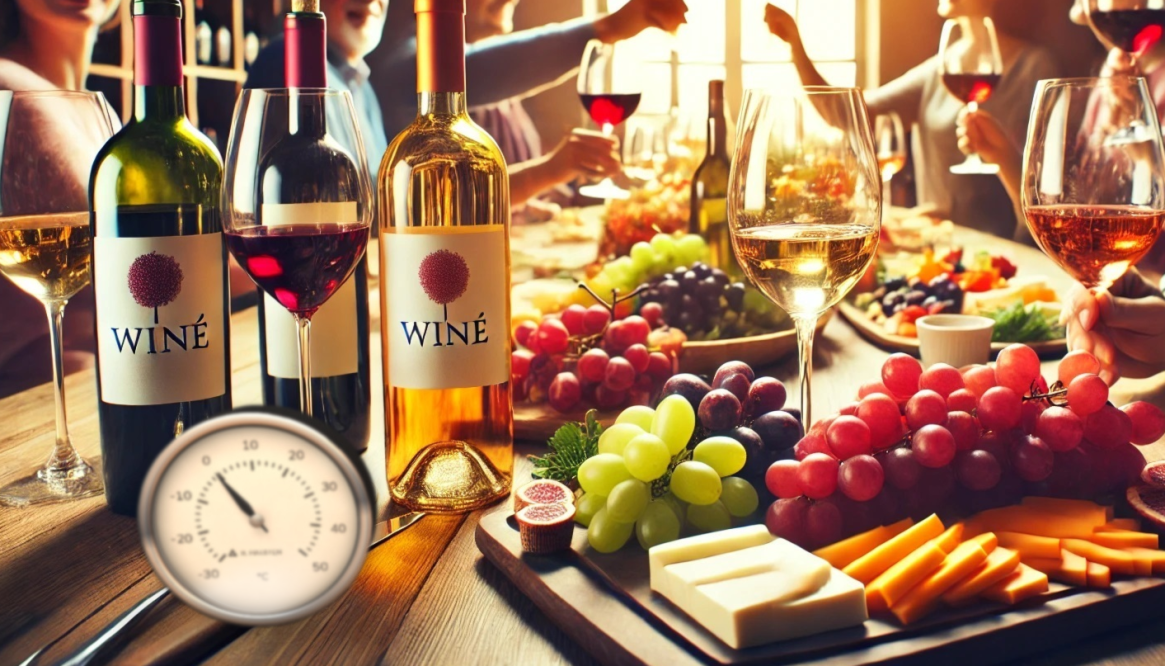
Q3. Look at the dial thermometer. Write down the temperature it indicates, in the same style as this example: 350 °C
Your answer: 0 °C
